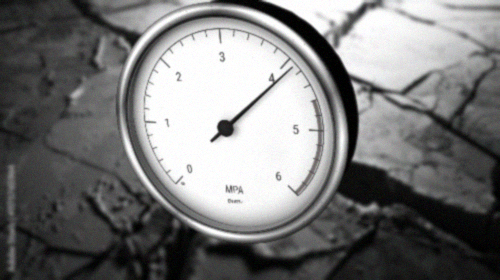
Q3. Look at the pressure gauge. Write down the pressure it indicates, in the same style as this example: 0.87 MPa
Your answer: 4.1 MPa
